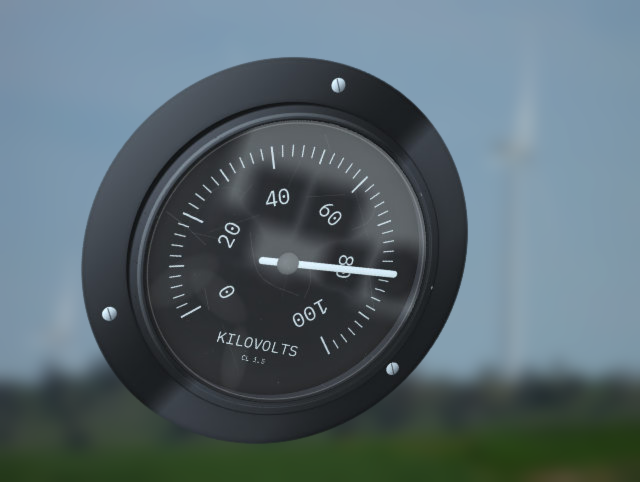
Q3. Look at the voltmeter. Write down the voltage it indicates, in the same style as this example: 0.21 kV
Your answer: 80 kV
